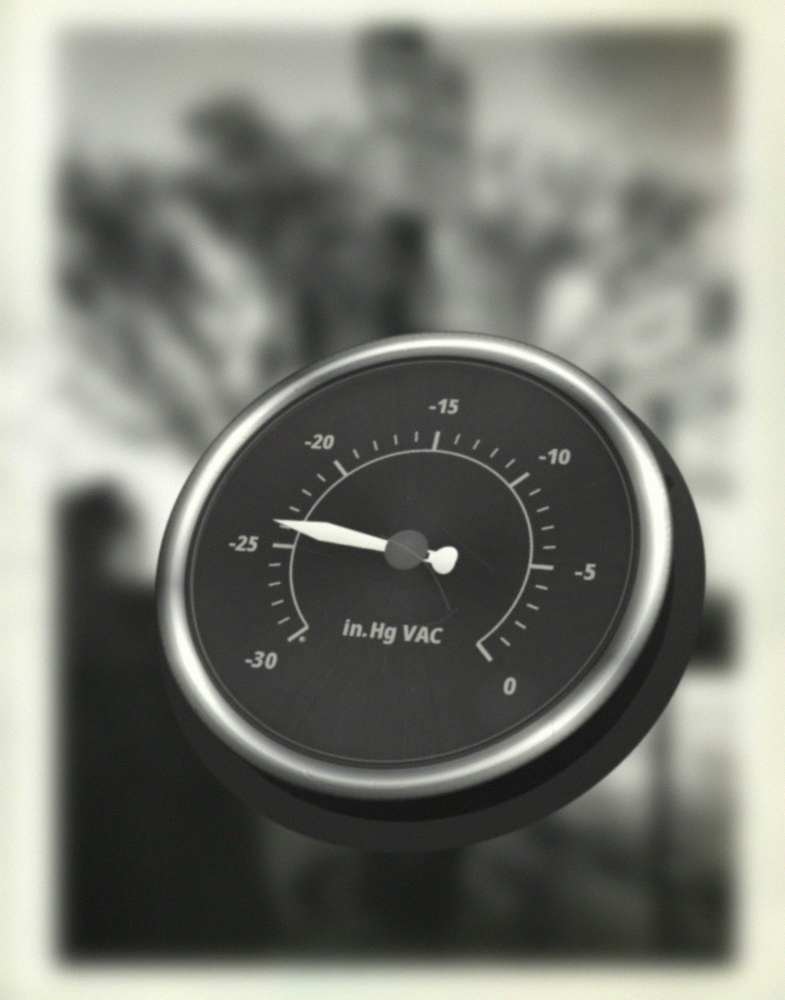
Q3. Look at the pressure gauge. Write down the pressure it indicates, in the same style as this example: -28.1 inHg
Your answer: -24 inHg
